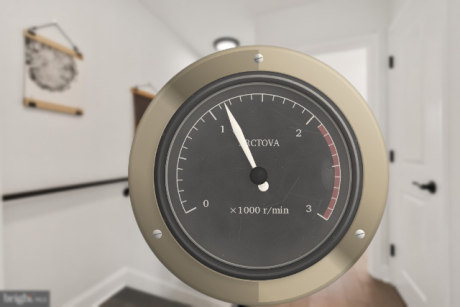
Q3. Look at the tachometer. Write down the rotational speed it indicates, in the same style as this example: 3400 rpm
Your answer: 1150 rpm
